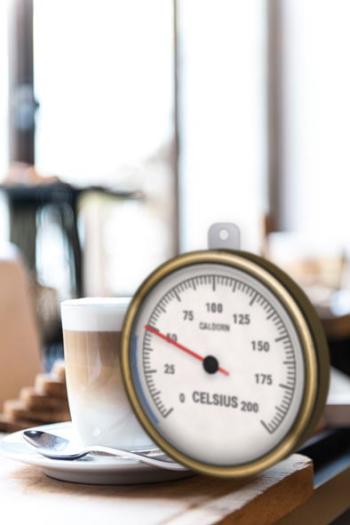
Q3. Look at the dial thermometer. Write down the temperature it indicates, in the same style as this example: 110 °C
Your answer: 50 °C
